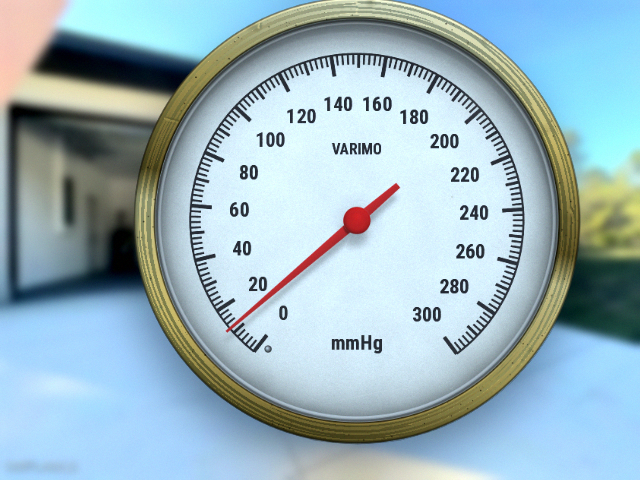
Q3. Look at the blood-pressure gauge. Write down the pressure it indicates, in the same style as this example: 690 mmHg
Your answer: 12 mmHg
